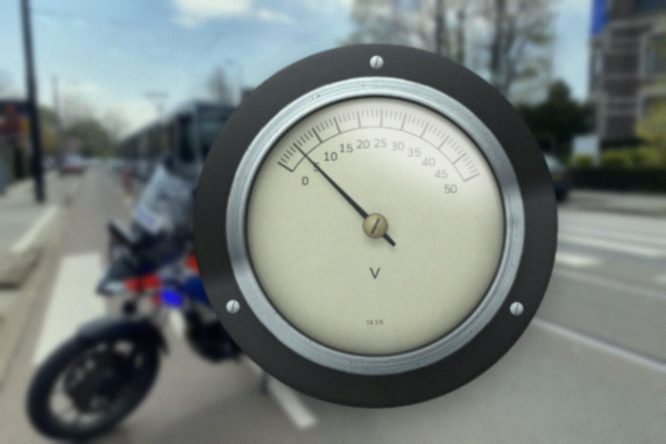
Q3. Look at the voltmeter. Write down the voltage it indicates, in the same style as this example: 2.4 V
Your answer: 5 V
